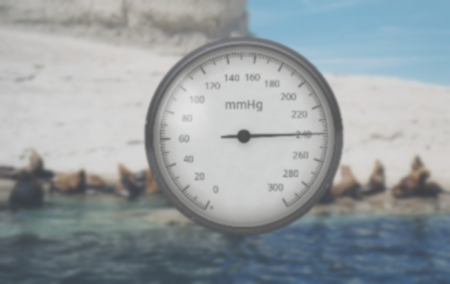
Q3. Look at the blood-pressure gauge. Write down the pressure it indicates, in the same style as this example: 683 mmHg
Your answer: 240 mmHg
